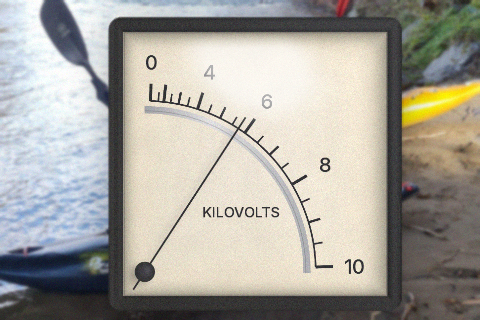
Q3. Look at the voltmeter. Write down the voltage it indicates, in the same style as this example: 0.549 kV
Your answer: 5.75 kV
